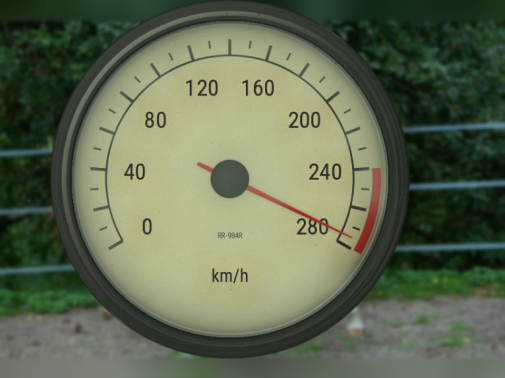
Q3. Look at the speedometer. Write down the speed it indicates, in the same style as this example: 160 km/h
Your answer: 275 km/h
